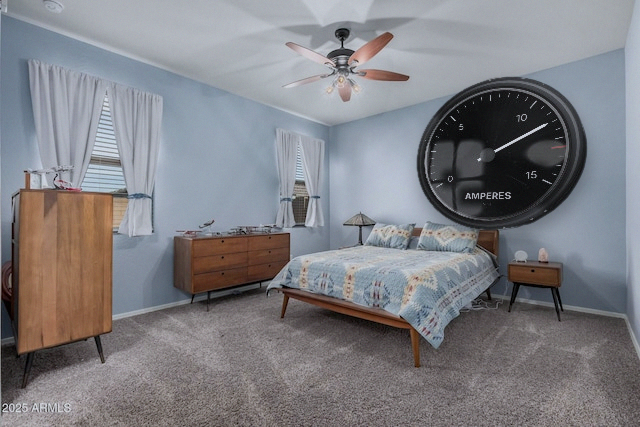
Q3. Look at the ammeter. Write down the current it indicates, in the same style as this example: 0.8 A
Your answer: 11.5 A
